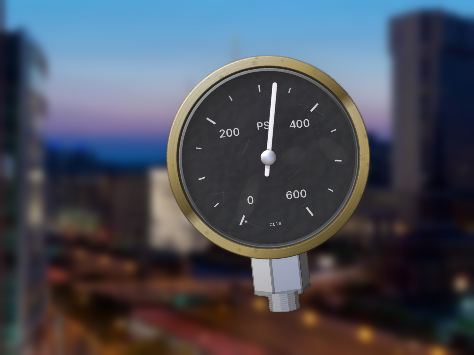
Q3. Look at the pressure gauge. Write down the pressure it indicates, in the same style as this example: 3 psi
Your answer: 325 psi
